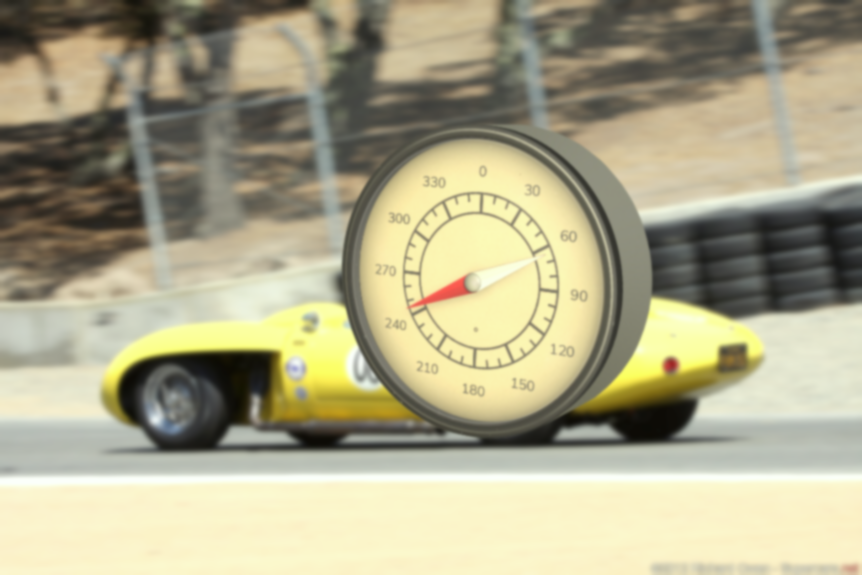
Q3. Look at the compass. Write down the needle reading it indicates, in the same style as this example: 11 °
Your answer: 245 °
